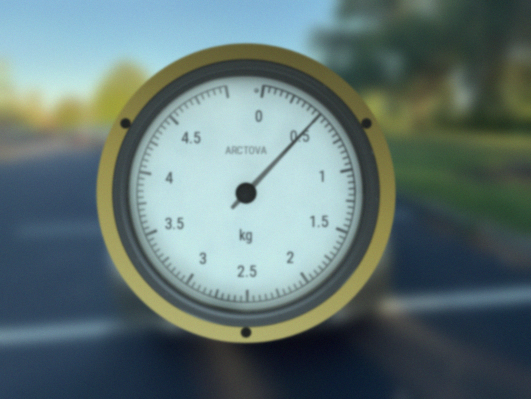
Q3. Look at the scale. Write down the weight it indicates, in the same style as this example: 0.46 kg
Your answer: 0.5 kg
